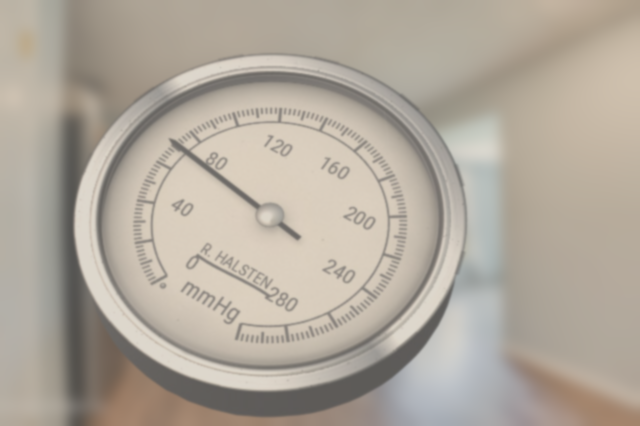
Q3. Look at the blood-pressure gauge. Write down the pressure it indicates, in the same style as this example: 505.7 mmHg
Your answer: 70 mmHg
